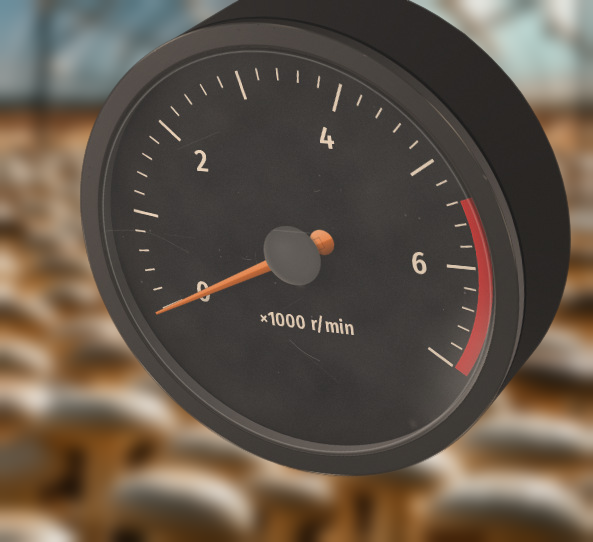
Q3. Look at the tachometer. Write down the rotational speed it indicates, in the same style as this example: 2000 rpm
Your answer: 0 rpm
